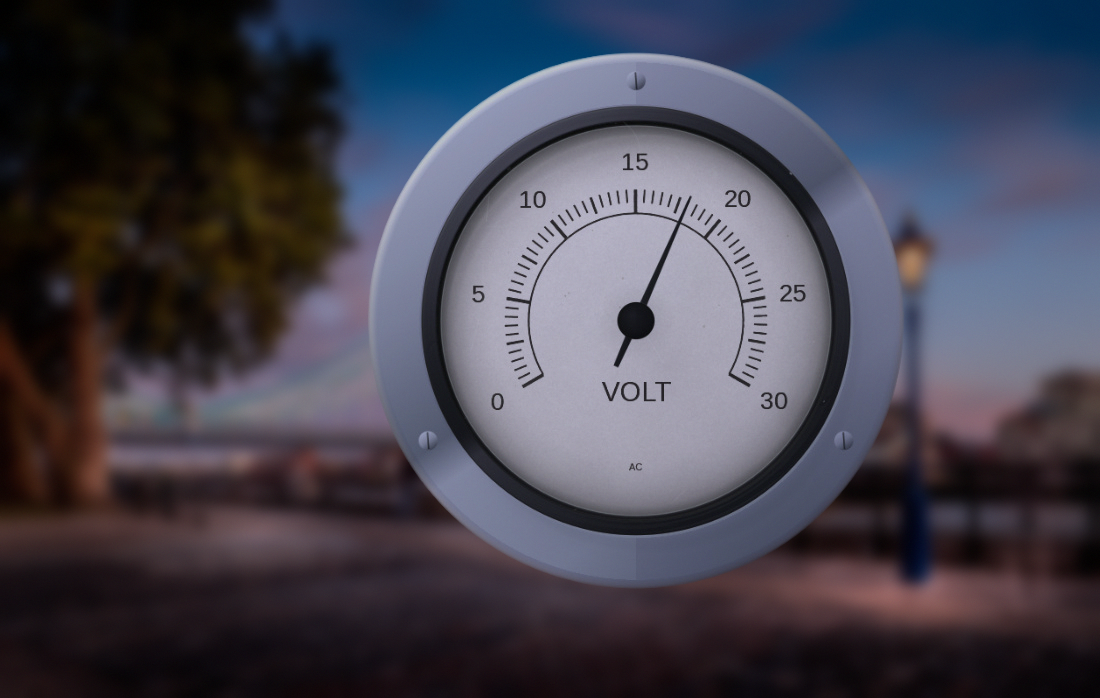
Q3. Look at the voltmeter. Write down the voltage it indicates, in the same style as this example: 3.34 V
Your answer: 18 V
